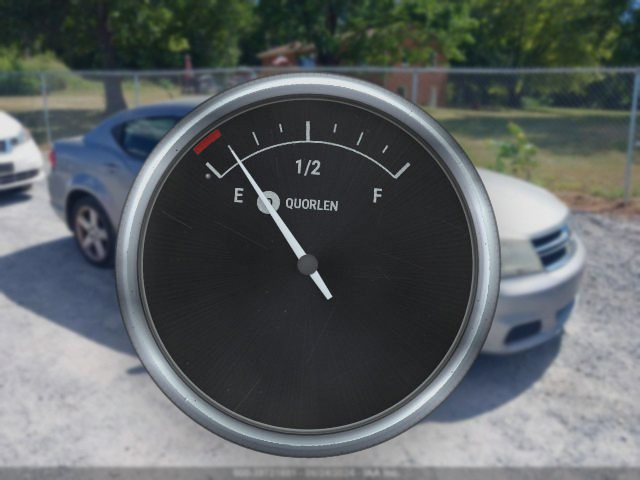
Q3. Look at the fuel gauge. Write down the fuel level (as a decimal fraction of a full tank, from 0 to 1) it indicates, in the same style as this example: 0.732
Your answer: 0.125
